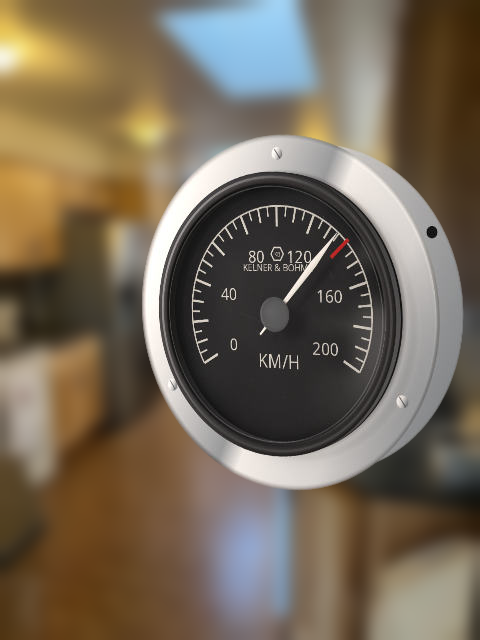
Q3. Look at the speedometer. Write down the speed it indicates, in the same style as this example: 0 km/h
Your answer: 135 km/h
